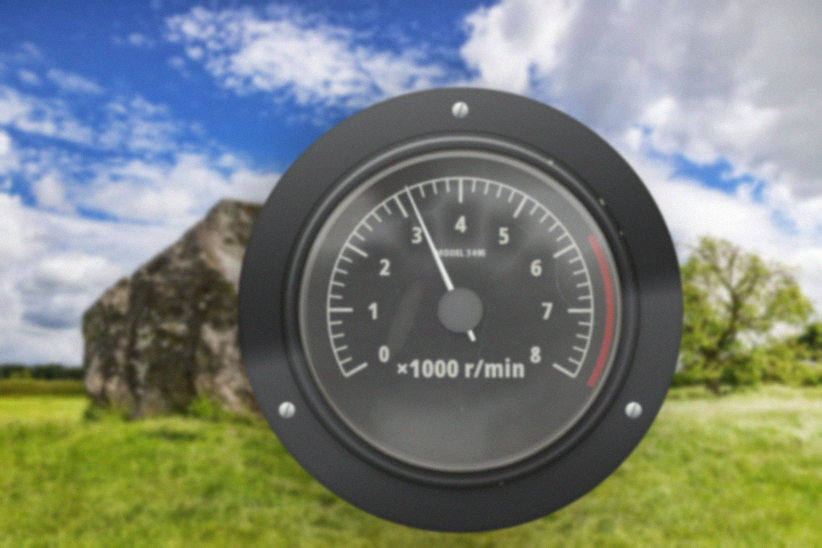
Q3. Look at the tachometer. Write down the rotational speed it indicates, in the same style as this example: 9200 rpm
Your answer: 3200 rpm
